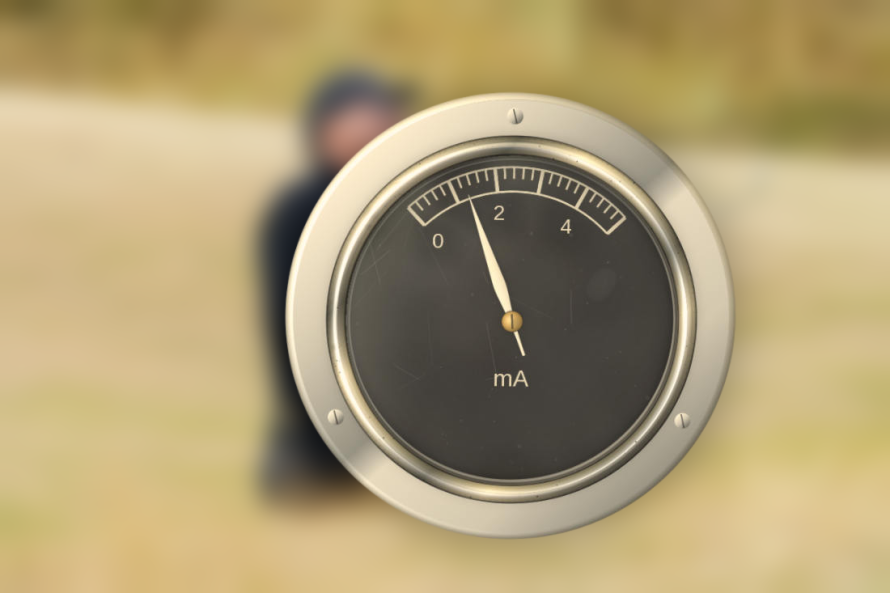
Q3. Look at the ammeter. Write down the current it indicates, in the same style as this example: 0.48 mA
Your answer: 1.3 mA
